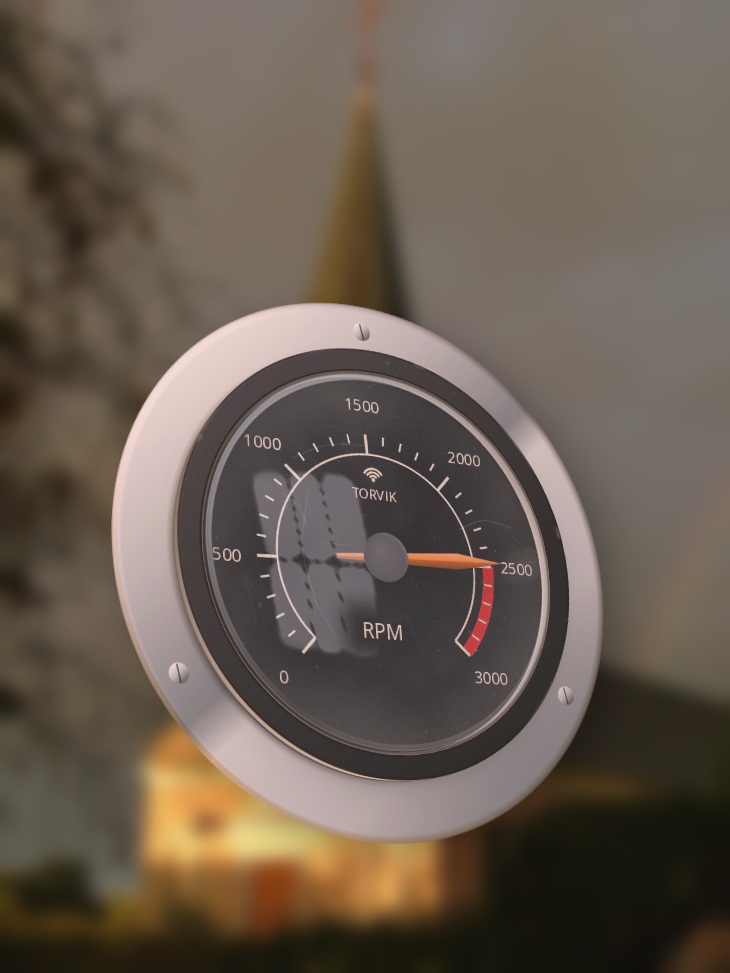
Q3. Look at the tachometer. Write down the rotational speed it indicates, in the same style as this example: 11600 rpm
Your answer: 2500 rpm
